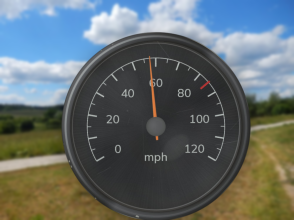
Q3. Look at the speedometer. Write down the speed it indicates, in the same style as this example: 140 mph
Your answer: 57.5 mph
